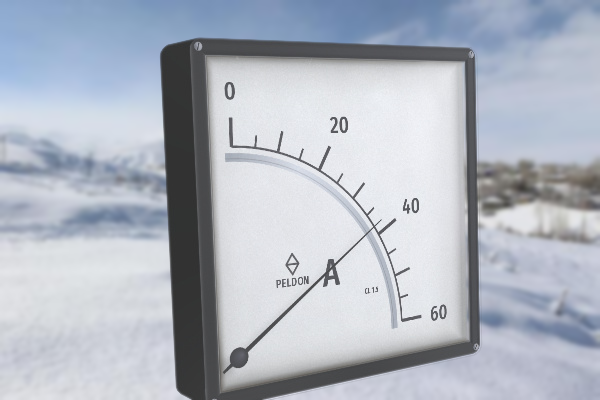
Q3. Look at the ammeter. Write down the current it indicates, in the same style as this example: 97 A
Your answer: 37.5 A
